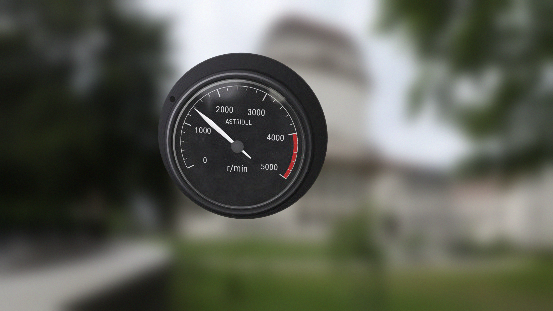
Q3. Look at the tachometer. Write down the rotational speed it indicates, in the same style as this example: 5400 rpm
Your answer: 1400 rpm
